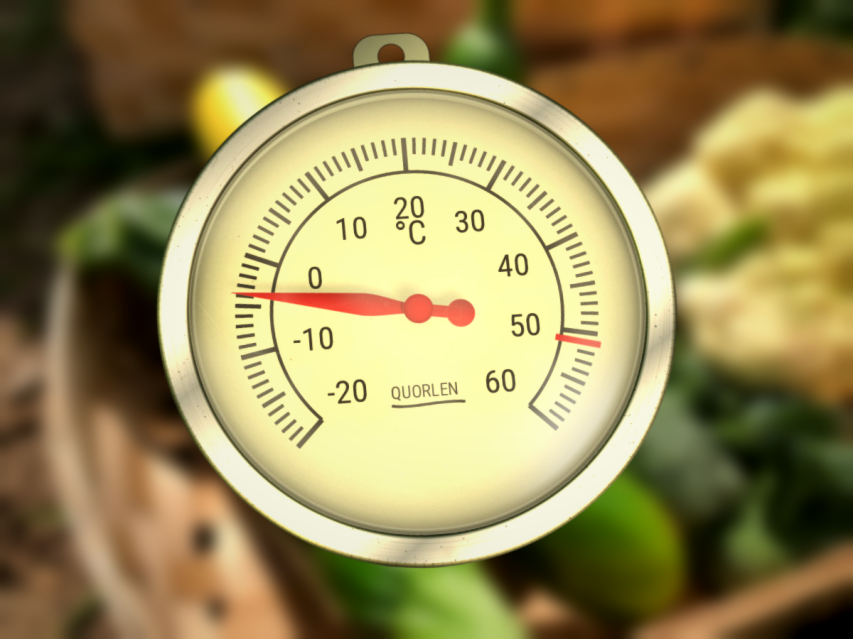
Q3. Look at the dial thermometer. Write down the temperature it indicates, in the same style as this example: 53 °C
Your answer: -4 °C
